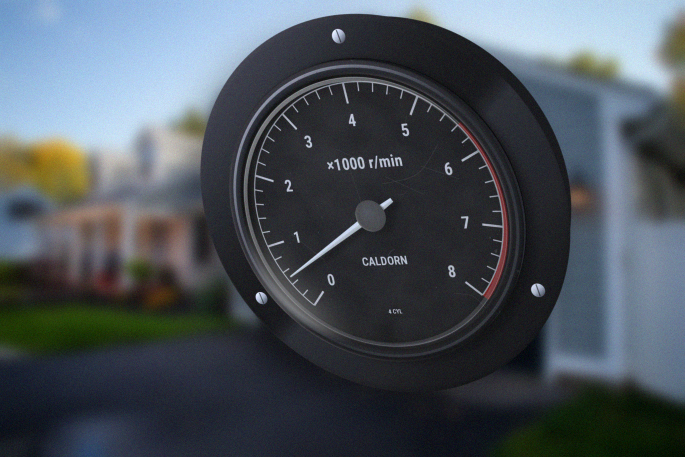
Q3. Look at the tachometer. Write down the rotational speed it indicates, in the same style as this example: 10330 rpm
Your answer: 500 rpm
